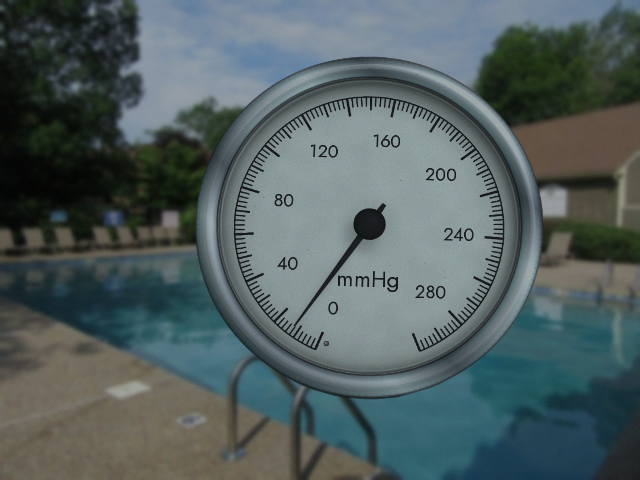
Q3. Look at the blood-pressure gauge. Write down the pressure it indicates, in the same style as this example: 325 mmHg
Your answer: 12 mmHg
